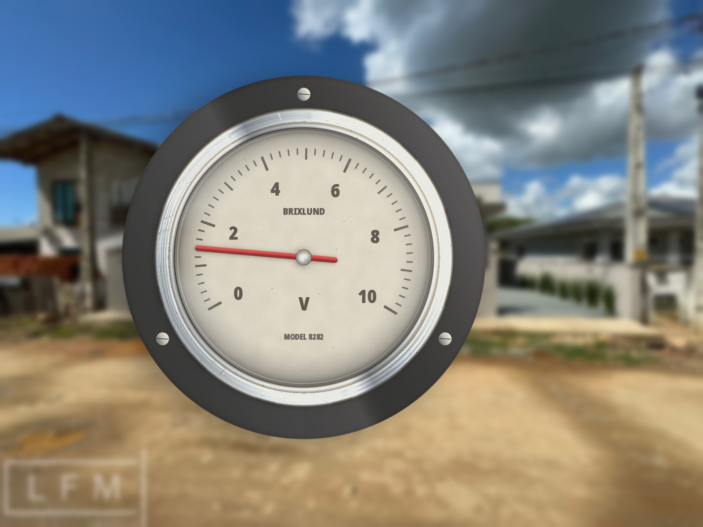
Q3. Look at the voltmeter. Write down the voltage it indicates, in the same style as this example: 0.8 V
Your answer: 1.4 V
